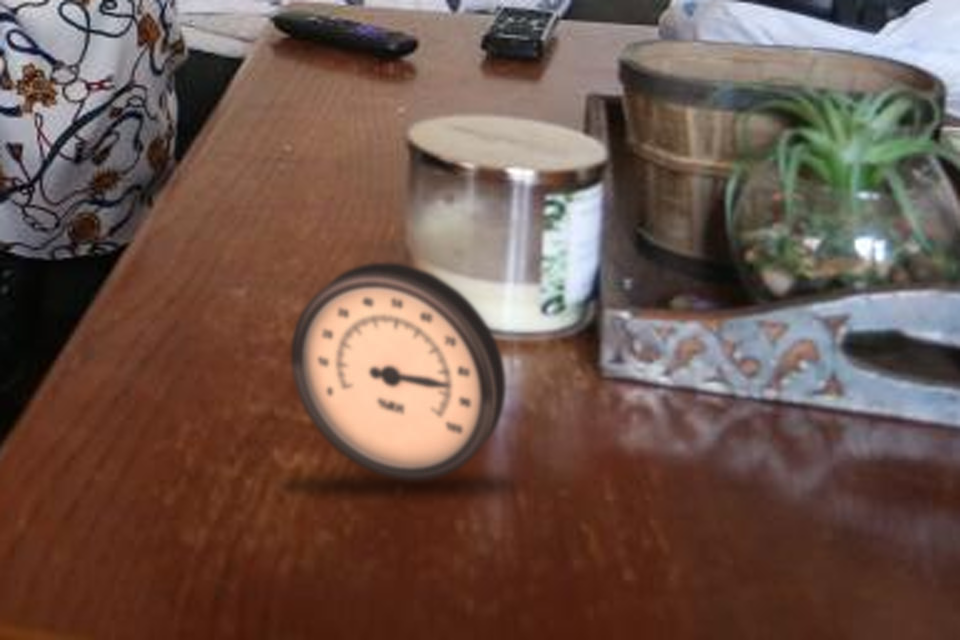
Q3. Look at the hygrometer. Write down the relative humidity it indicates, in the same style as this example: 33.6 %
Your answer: 85 %
